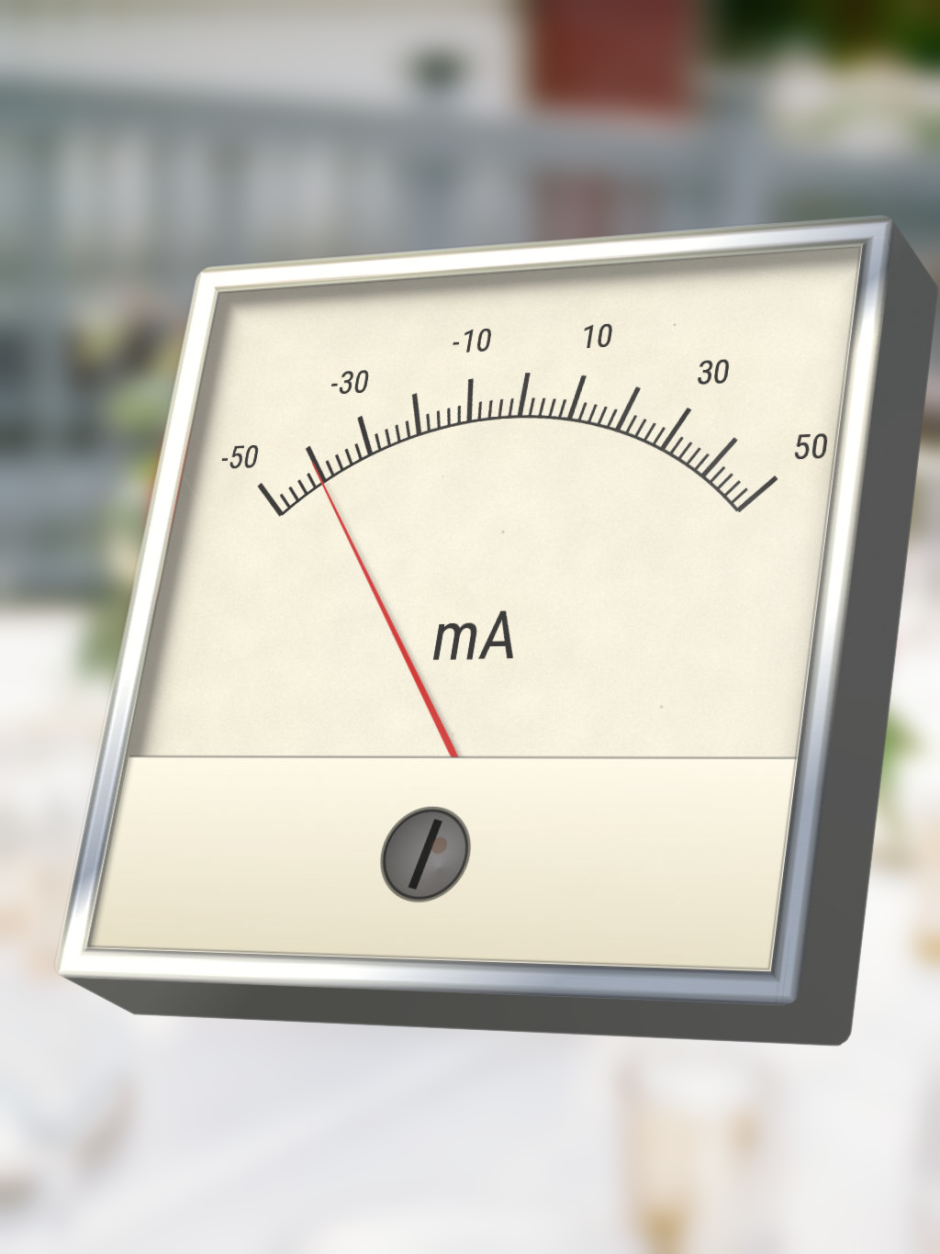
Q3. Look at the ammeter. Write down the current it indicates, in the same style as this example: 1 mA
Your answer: -40 mA
